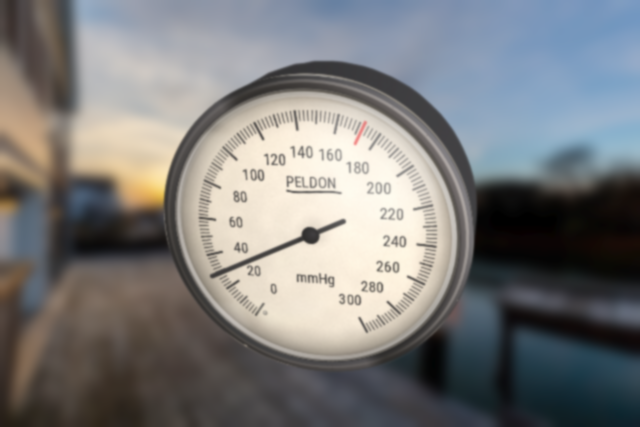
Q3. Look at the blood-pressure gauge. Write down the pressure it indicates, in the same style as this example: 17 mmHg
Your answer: 30 mmHg
